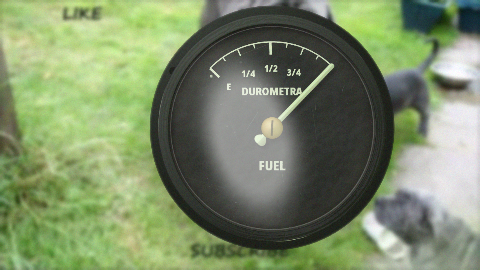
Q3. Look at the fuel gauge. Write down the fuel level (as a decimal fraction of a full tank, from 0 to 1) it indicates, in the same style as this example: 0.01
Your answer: 1
